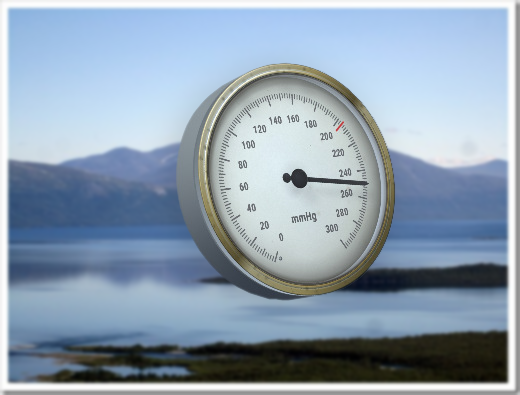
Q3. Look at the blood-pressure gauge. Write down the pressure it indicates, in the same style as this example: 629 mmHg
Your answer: 250 mmHg
